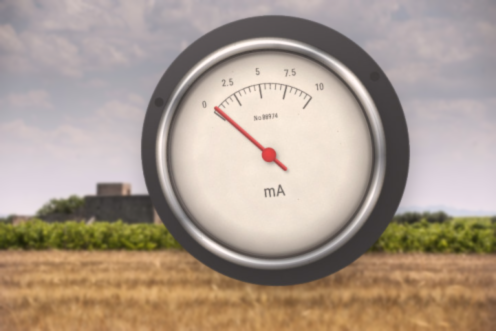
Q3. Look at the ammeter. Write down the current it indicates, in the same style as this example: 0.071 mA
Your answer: 0.5 mA
